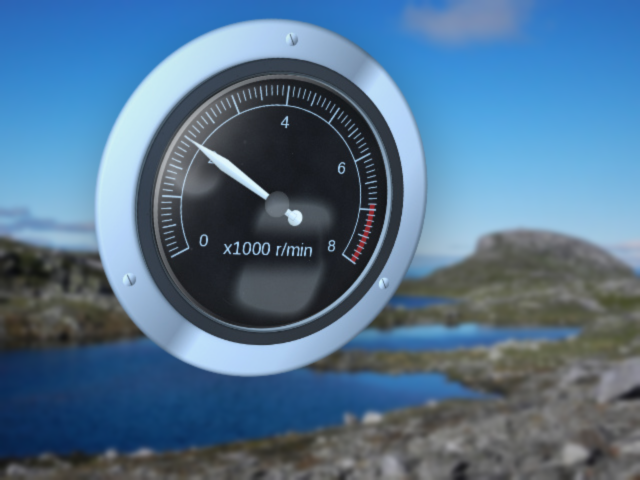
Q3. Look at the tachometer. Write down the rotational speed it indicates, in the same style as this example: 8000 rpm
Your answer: 2000 rpm
